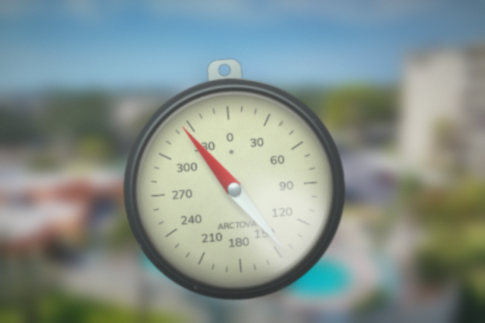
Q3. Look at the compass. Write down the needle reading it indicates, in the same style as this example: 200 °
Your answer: 325 °
